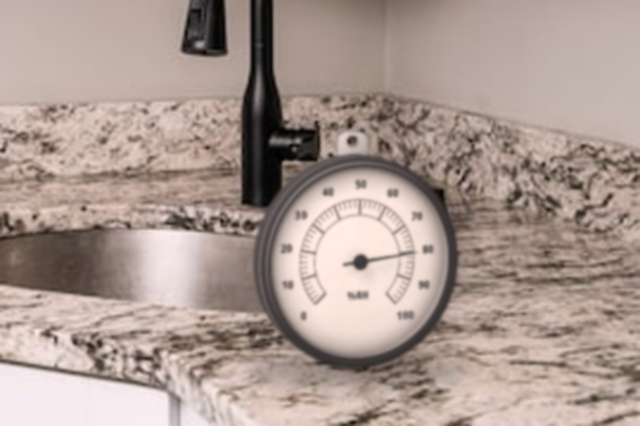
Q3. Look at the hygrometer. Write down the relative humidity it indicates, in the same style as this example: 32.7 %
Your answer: 80 %
